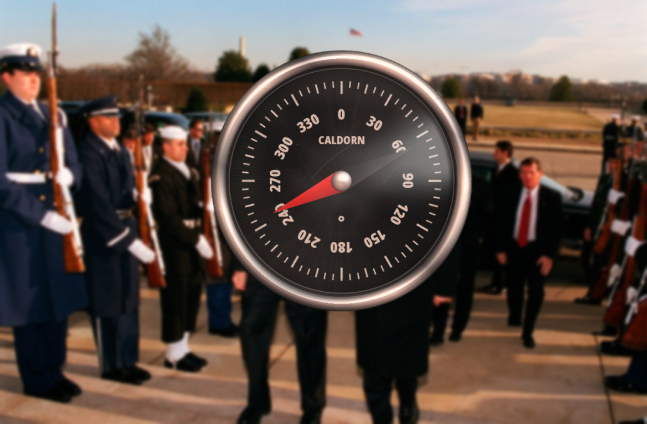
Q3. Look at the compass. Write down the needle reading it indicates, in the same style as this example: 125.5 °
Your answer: 245 °
